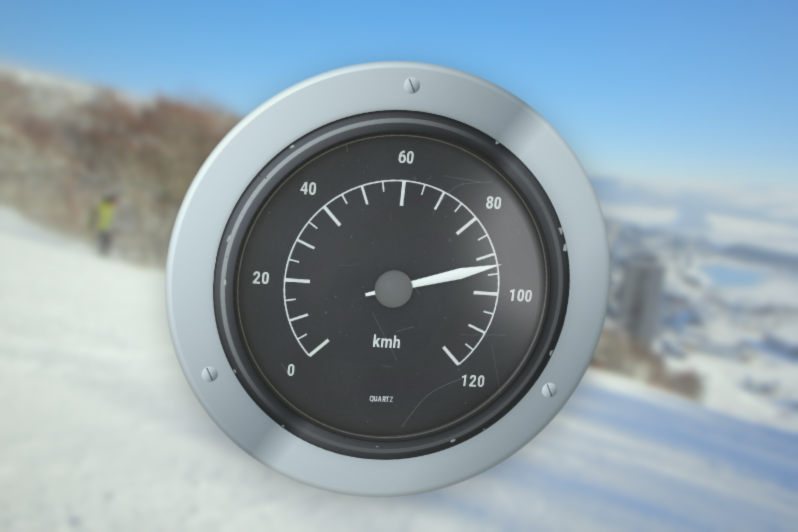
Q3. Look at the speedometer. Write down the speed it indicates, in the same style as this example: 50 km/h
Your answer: 92.5 km/h
